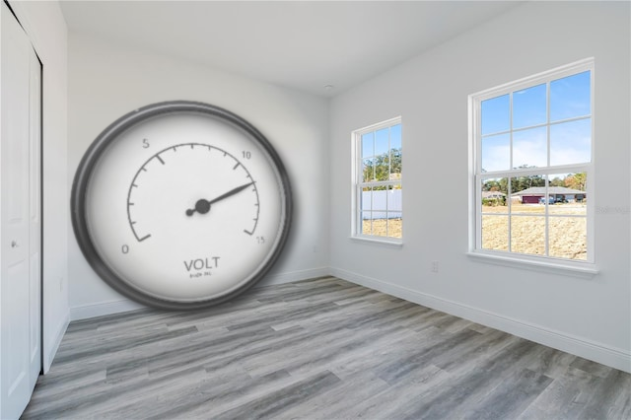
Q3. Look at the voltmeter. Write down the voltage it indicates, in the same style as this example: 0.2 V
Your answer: 11.5 V
